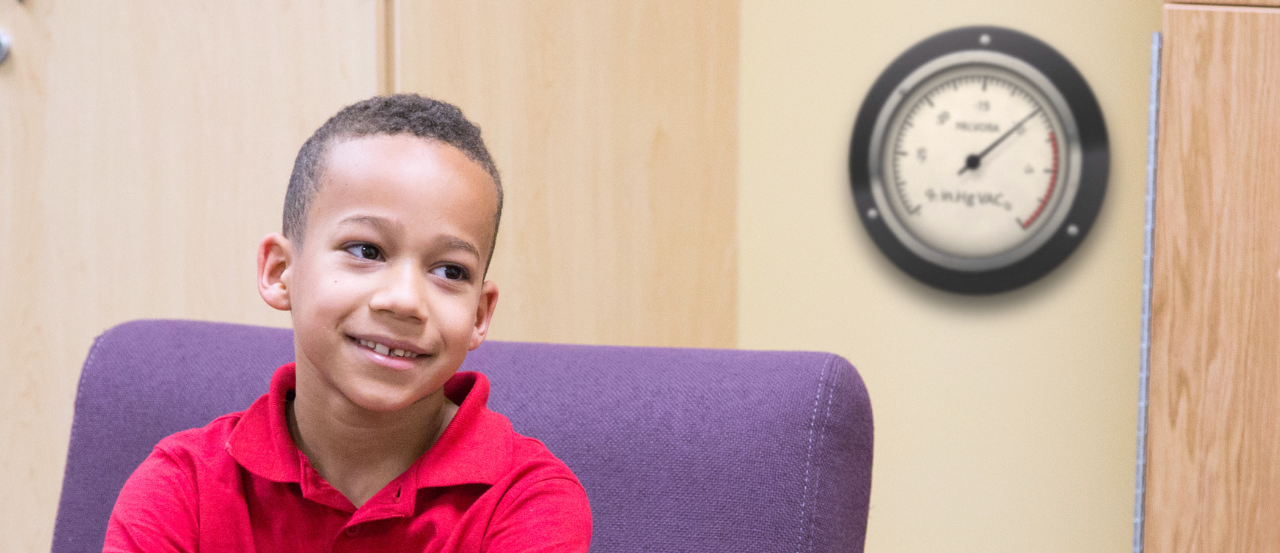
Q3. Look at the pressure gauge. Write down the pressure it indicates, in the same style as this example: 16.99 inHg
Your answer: -10 inHg
